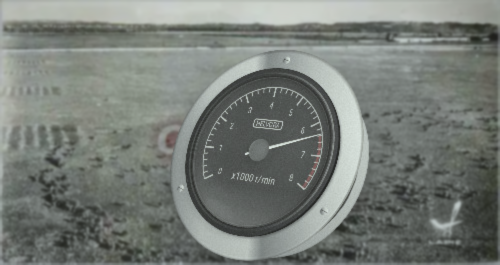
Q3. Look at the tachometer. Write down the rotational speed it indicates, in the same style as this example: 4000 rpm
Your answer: 6400 rpm
